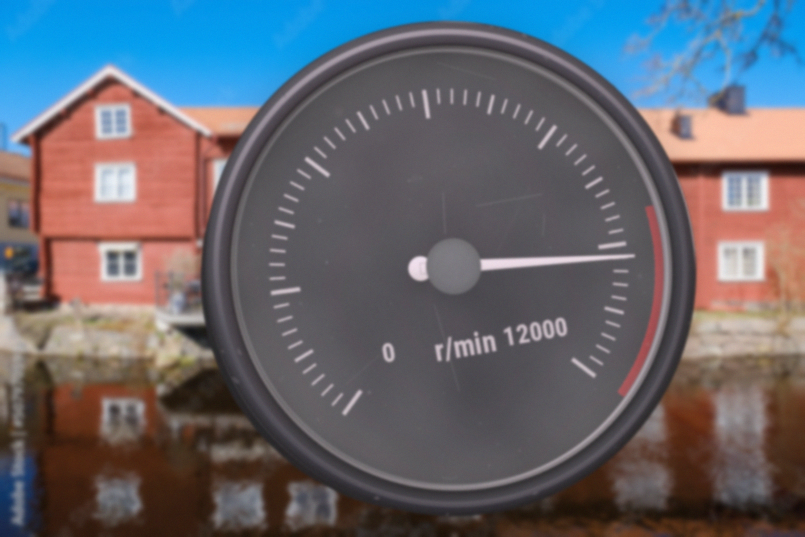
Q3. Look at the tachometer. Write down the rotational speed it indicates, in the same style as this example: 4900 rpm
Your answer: 10200 rpm
